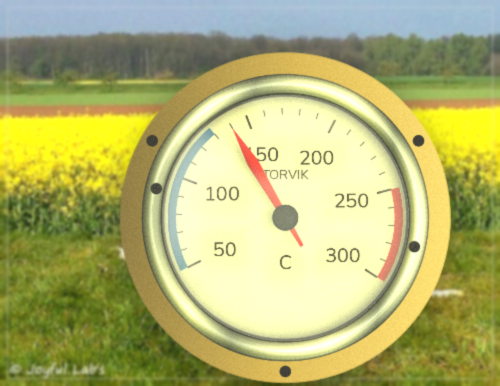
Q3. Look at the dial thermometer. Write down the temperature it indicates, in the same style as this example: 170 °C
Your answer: 140 °C
